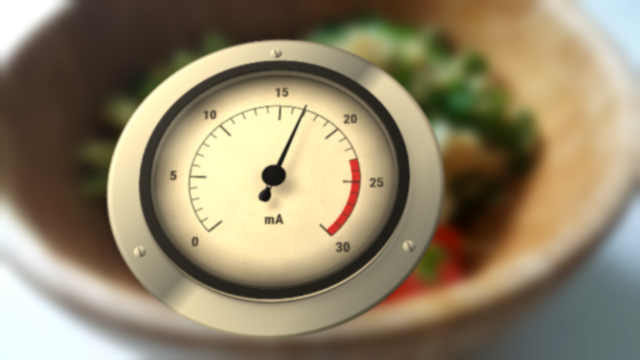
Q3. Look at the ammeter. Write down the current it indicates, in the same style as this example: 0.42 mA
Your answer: 17 mA
